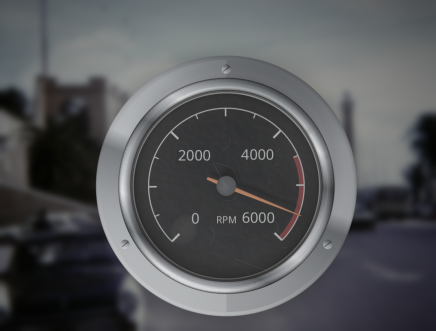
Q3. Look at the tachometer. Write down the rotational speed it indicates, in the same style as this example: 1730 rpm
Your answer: 5500 rpm
